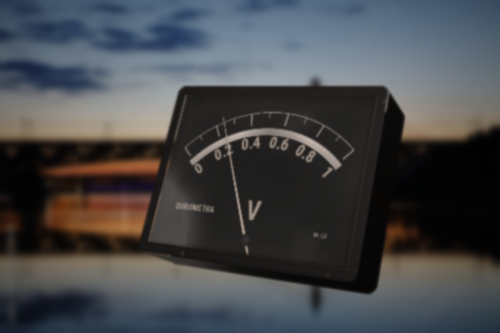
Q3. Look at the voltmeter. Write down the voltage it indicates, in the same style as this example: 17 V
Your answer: 0.25 V
